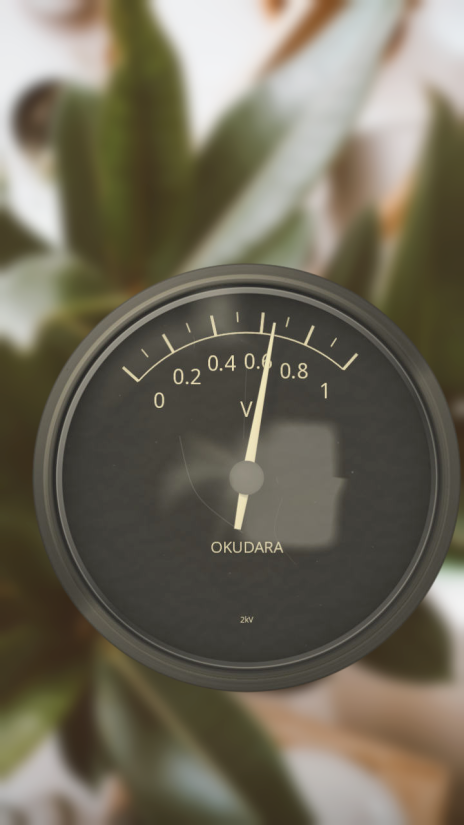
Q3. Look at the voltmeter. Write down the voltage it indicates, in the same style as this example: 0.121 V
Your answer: 0.65 V
